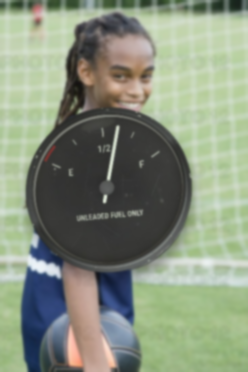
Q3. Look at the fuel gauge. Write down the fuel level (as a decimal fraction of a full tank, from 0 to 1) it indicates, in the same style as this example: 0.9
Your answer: 0.625
